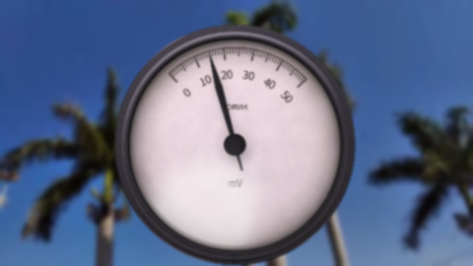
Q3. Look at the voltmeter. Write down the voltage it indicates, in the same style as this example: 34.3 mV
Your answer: 15 mV
